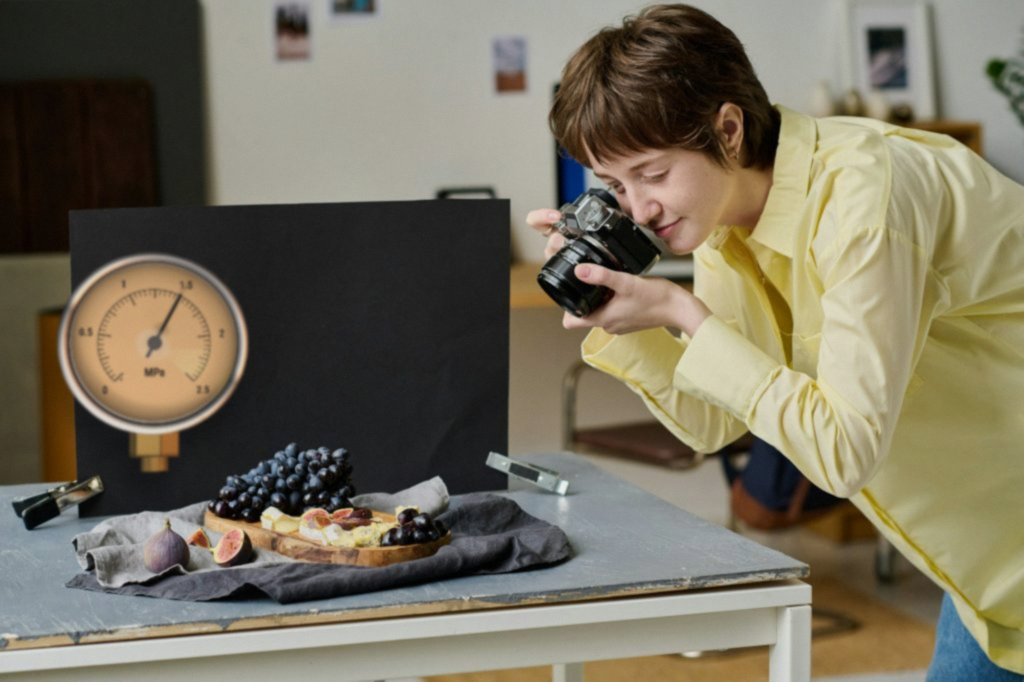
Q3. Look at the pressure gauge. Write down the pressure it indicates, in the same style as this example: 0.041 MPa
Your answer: 1.5 MPa
